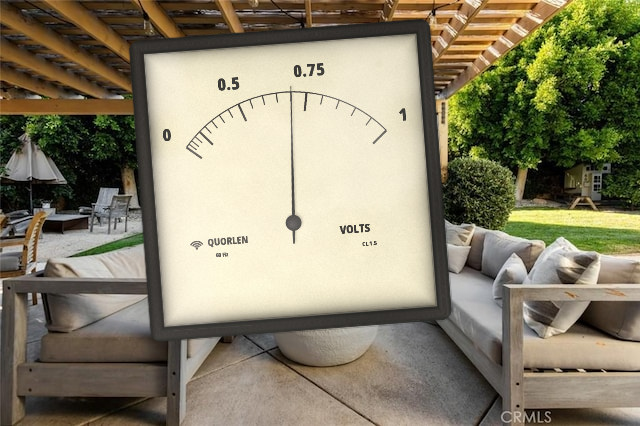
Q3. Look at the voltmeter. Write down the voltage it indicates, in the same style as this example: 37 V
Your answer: 0.7 V
